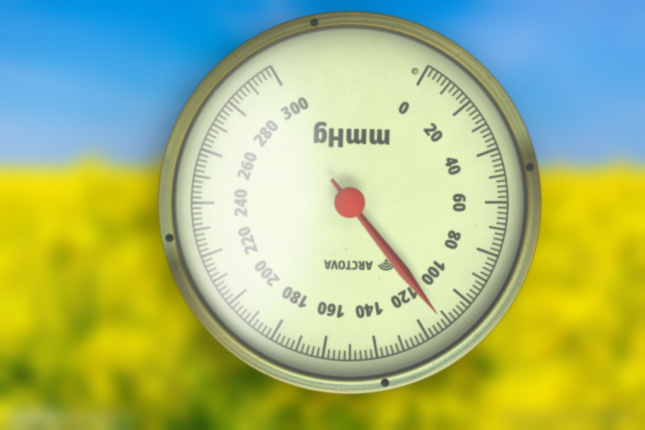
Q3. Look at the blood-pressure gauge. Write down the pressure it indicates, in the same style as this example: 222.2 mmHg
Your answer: 112 mmHg
